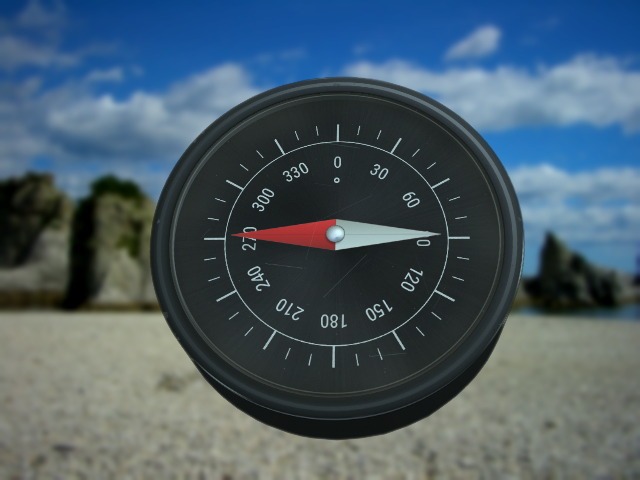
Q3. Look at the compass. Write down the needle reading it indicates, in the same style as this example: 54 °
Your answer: 270 °
